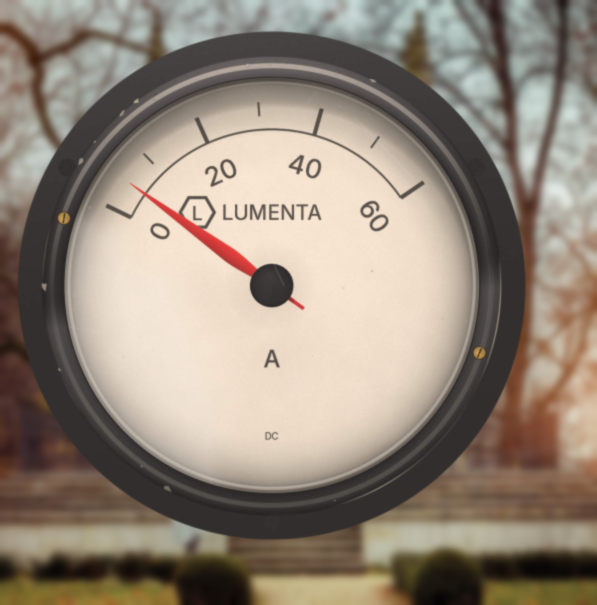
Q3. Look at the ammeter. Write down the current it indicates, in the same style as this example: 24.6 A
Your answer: 5 A
